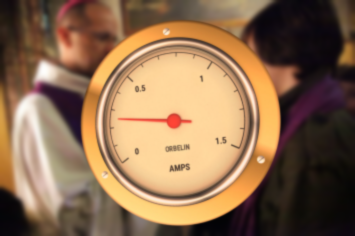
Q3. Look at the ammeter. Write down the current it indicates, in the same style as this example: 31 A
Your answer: 0.25 A
